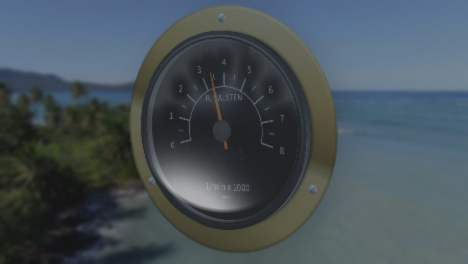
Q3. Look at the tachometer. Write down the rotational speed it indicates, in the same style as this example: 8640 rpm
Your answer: 3500 rpm
